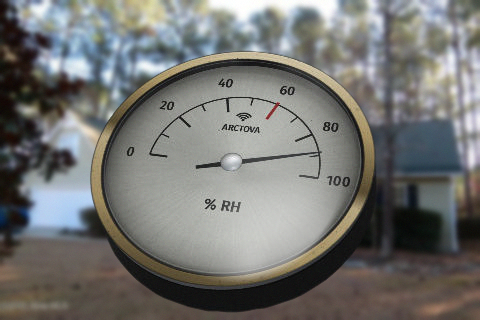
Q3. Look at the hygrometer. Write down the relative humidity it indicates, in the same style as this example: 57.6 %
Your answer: 90 %
